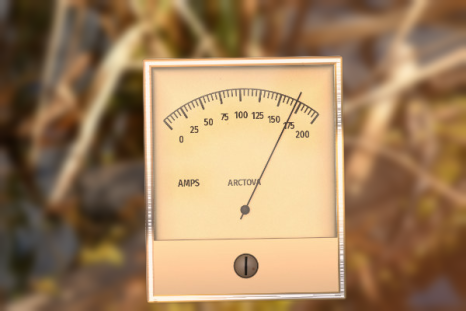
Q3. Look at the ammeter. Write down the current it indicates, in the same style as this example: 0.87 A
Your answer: 170 A
